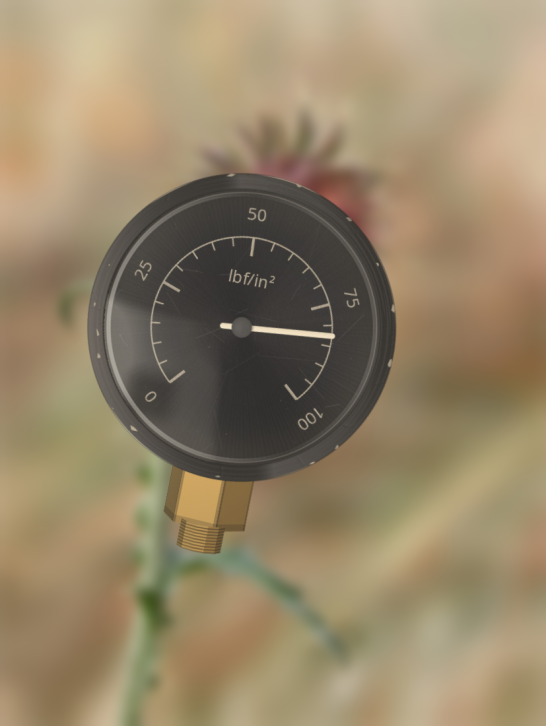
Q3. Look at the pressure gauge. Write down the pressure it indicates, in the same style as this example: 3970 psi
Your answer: 82.5 psi
